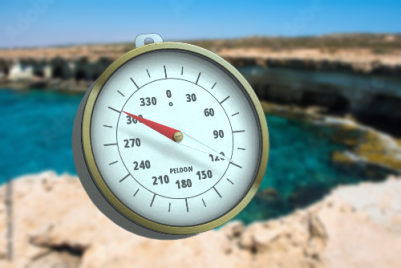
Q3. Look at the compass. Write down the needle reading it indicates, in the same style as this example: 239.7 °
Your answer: 300 °
